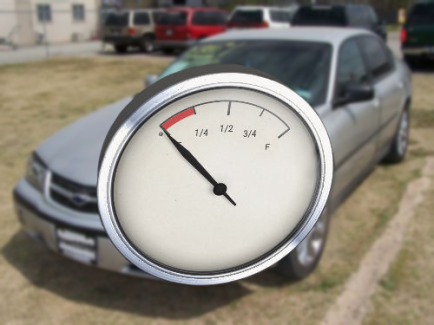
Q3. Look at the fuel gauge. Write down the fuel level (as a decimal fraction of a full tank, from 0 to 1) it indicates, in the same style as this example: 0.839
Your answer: 0
